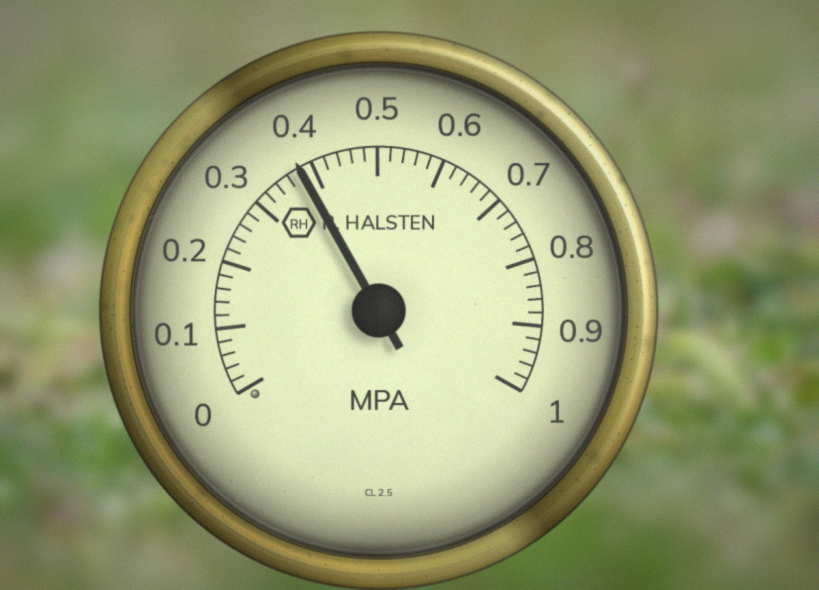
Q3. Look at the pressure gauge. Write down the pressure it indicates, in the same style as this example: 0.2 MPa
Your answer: 0.38 MPa
